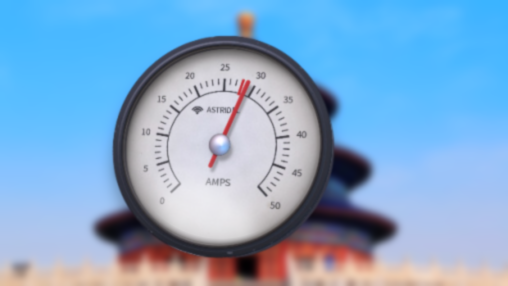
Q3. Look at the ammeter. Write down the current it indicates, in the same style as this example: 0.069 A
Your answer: 29 A
